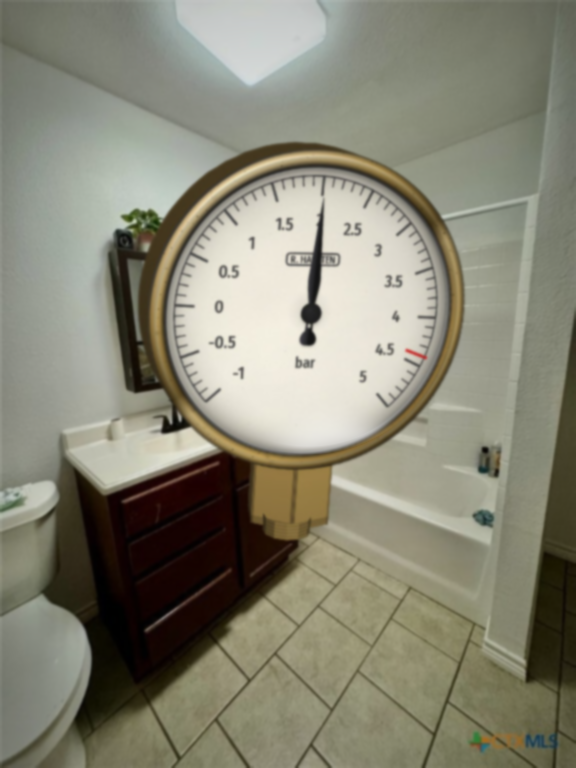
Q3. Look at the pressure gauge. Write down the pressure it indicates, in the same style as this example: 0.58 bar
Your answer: 2 bar
